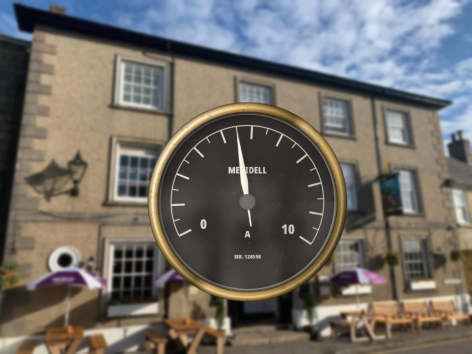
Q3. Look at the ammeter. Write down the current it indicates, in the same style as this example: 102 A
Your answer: 4.5 A
